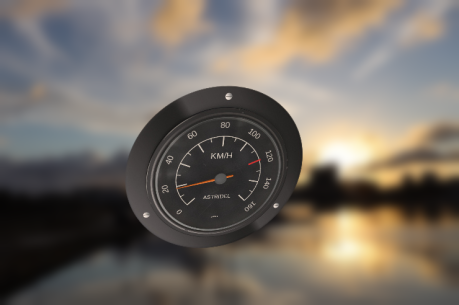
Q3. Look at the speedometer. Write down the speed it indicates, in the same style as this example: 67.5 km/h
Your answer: 20 km/h
